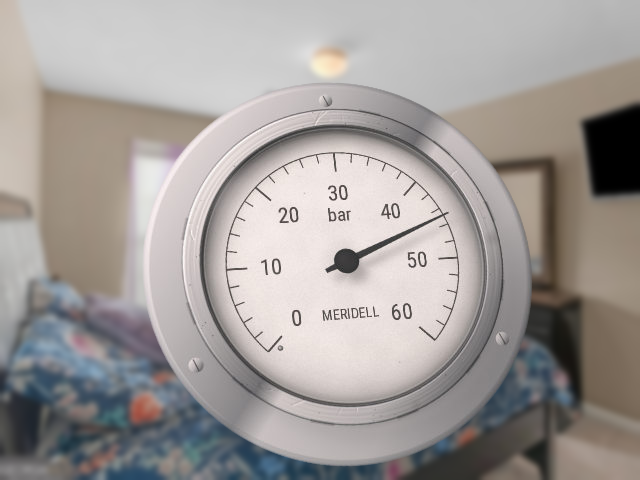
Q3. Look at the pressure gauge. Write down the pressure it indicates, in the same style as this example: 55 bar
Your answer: 45 bar
